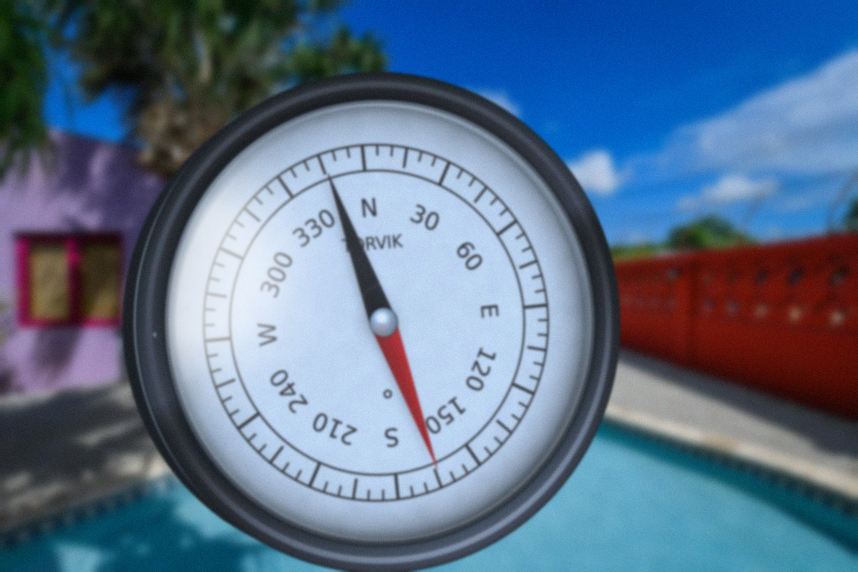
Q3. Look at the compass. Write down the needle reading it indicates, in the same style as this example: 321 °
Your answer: 165 °
